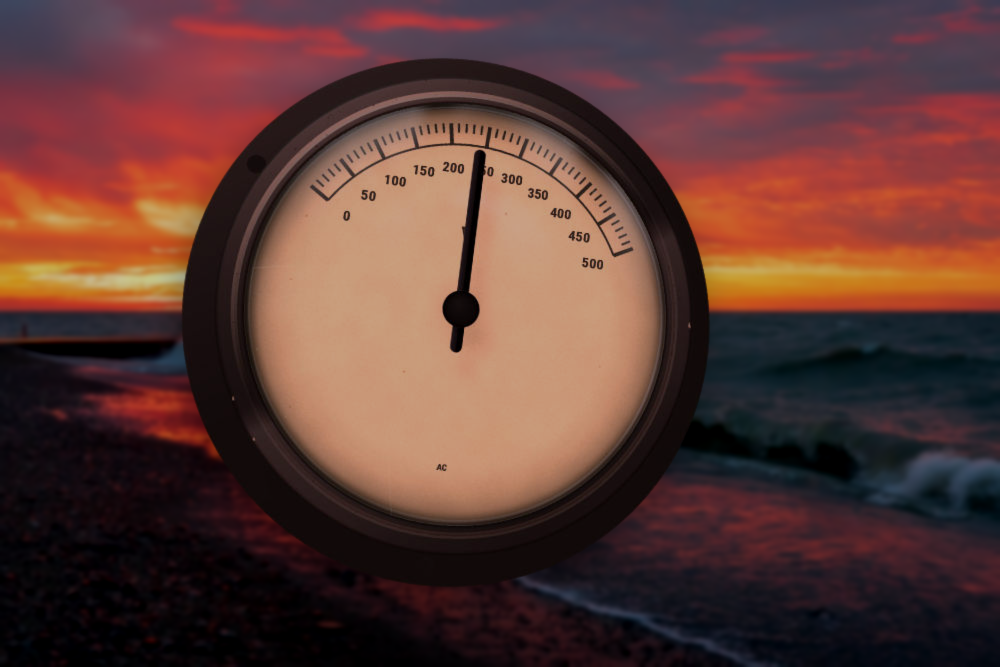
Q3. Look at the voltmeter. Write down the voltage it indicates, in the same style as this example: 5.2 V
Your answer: 240 V
